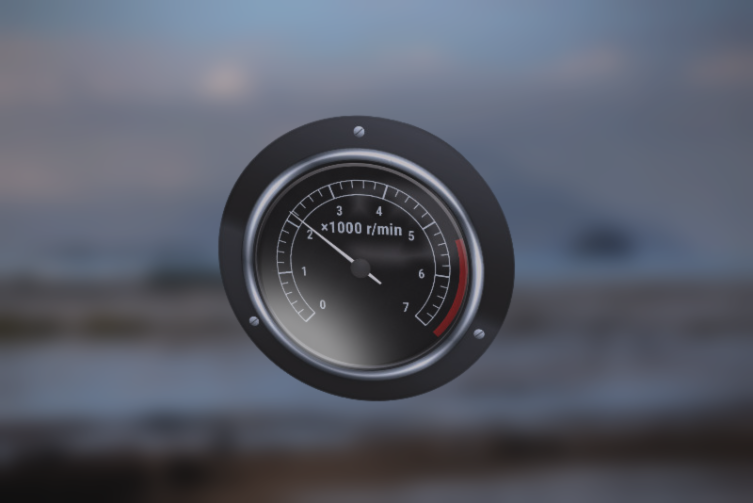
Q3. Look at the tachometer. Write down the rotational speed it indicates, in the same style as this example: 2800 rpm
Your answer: 2200 rpm
